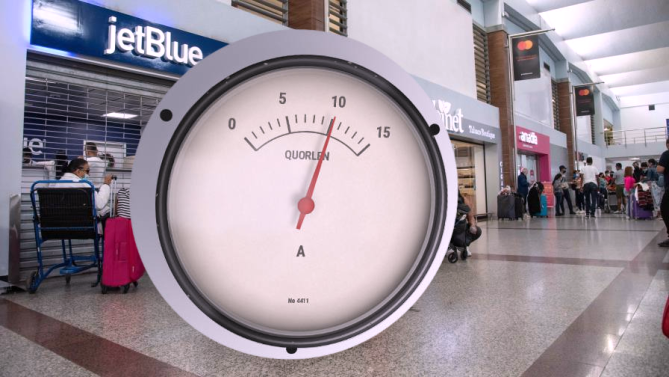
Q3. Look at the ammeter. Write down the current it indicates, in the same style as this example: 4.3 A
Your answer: 10 A
